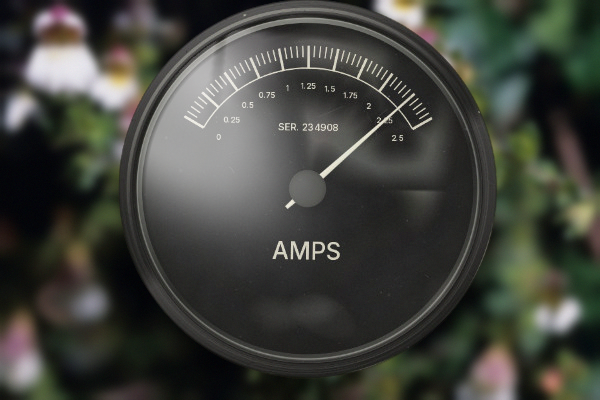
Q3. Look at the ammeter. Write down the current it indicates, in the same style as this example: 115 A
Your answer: 2.25 A
